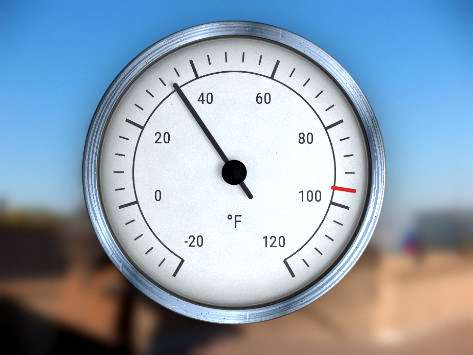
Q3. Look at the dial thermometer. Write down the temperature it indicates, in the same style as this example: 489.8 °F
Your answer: 34 °F
